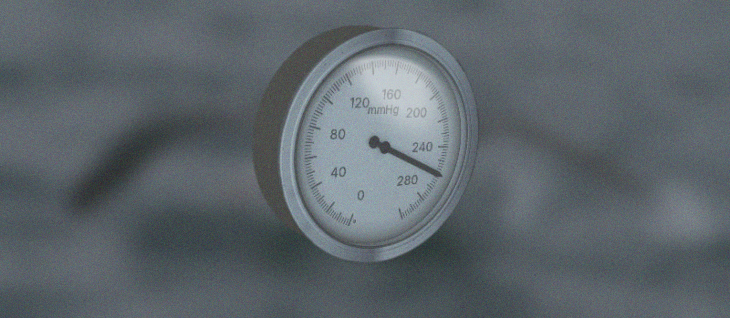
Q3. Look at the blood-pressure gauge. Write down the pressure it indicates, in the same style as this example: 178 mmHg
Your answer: 260 mmHg
